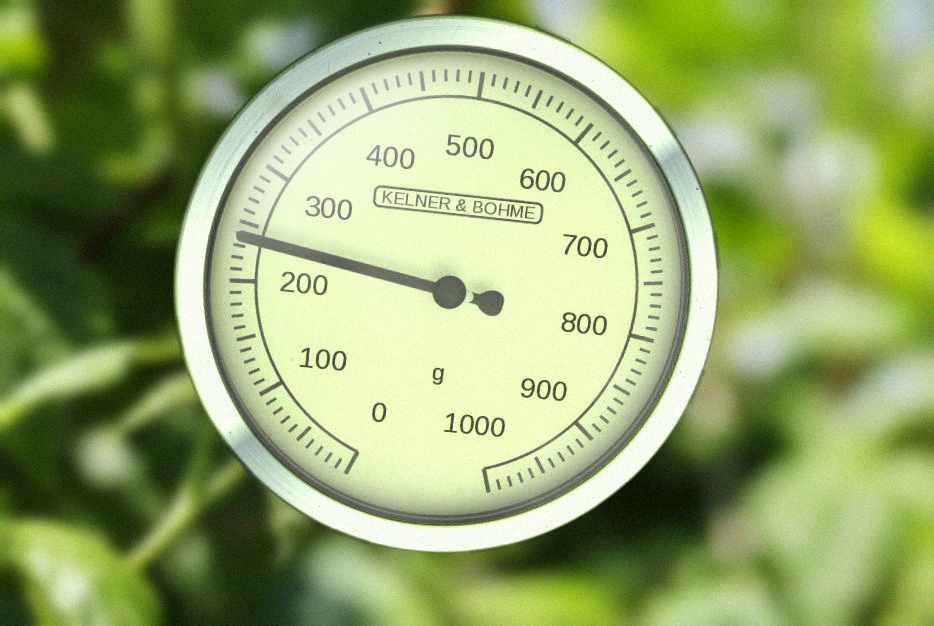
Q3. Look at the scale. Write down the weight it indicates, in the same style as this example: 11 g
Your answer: 240 g
